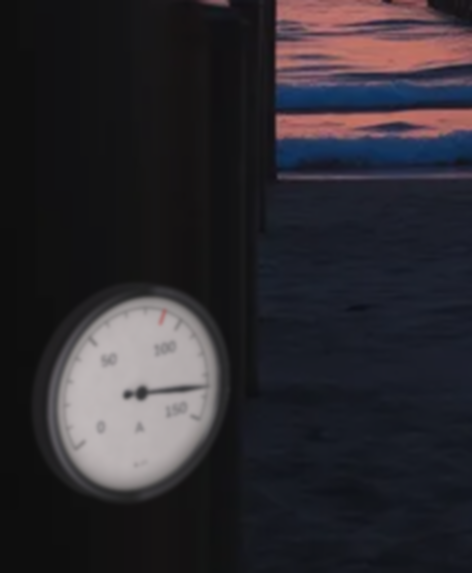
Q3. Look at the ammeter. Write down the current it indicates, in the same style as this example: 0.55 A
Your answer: 135 A
